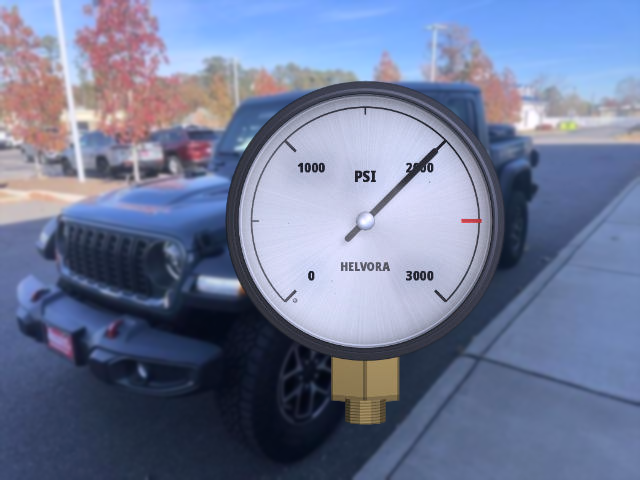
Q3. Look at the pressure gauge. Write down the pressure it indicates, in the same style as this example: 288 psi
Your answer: 2000 psi
